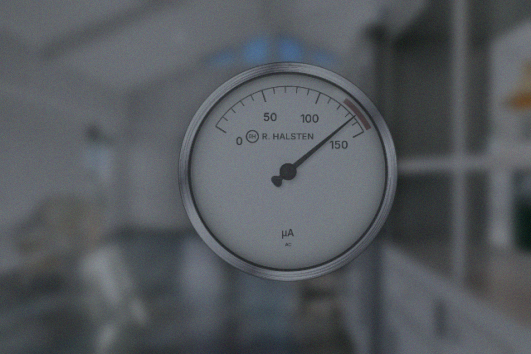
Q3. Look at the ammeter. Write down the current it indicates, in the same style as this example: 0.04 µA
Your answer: 135 µA
